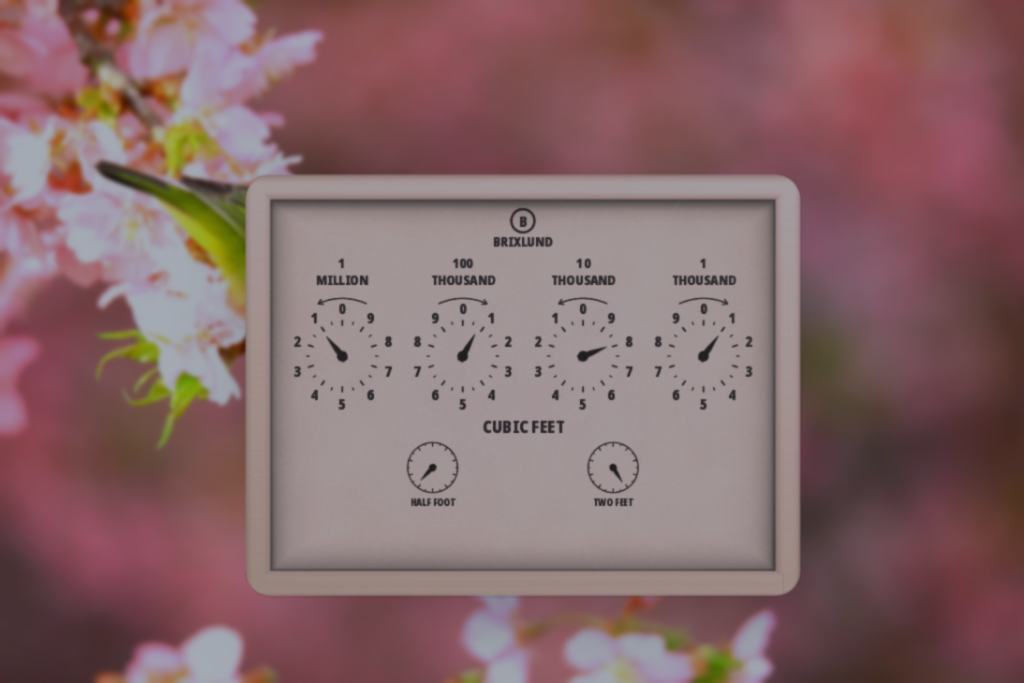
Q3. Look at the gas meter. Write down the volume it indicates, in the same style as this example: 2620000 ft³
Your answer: 108100 ft³
